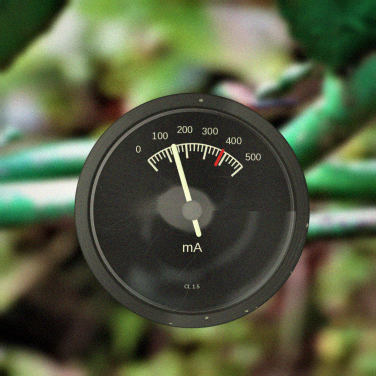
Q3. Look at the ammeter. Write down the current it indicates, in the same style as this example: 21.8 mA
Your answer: 140 mA
